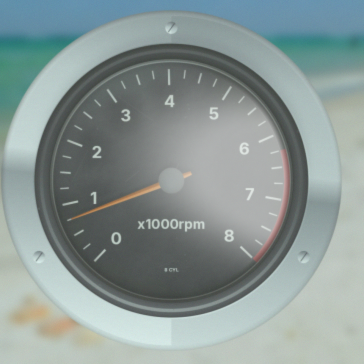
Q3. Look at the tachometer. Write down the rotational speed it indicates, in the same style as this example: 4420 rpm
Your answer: 750 rpm
